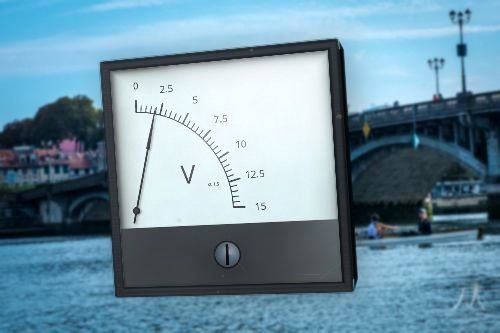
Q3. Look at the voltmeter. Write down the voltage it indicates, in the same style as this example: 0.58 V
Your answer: 2 V
